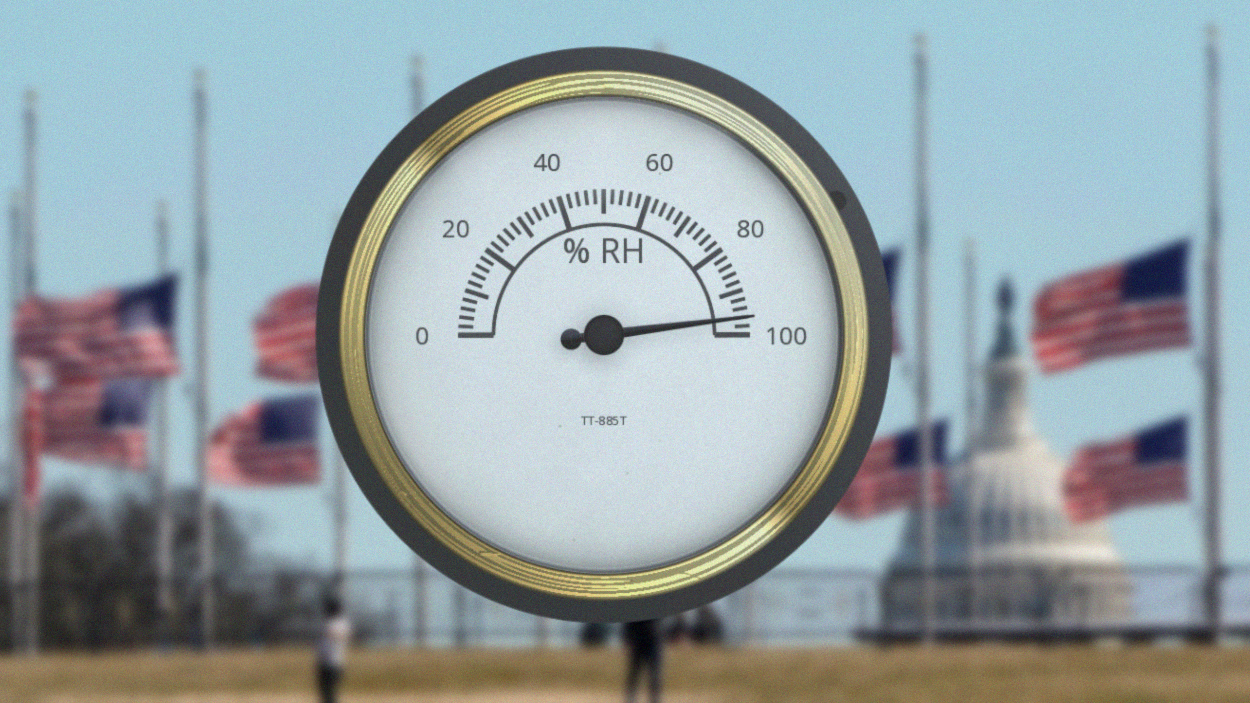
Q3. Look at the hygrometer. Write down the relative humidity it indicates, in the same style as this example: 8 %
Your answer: 96 %
